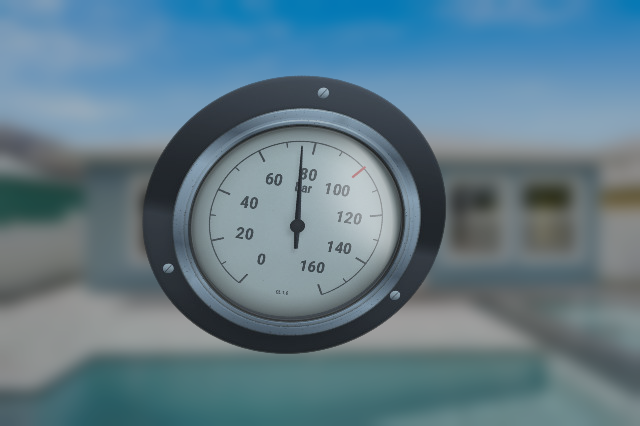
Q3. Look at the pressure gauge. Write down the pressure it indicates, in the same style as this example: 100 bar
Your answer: 75 bar
